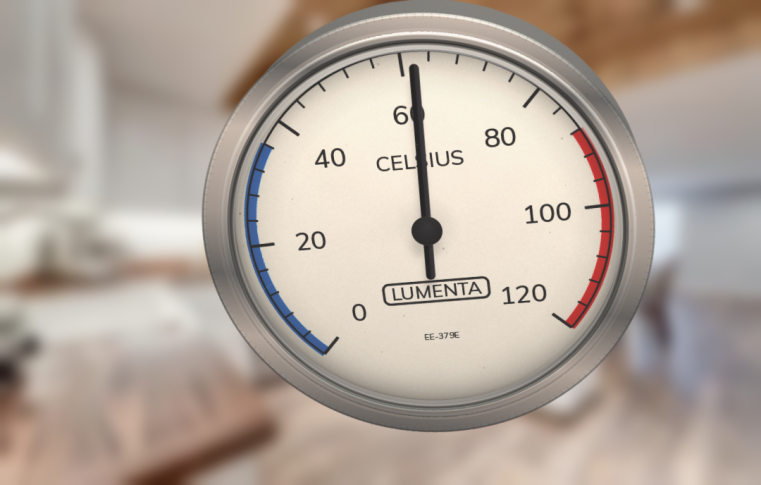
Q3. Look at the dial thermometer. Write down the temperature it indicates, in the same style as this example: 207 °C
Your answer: 62 °C
